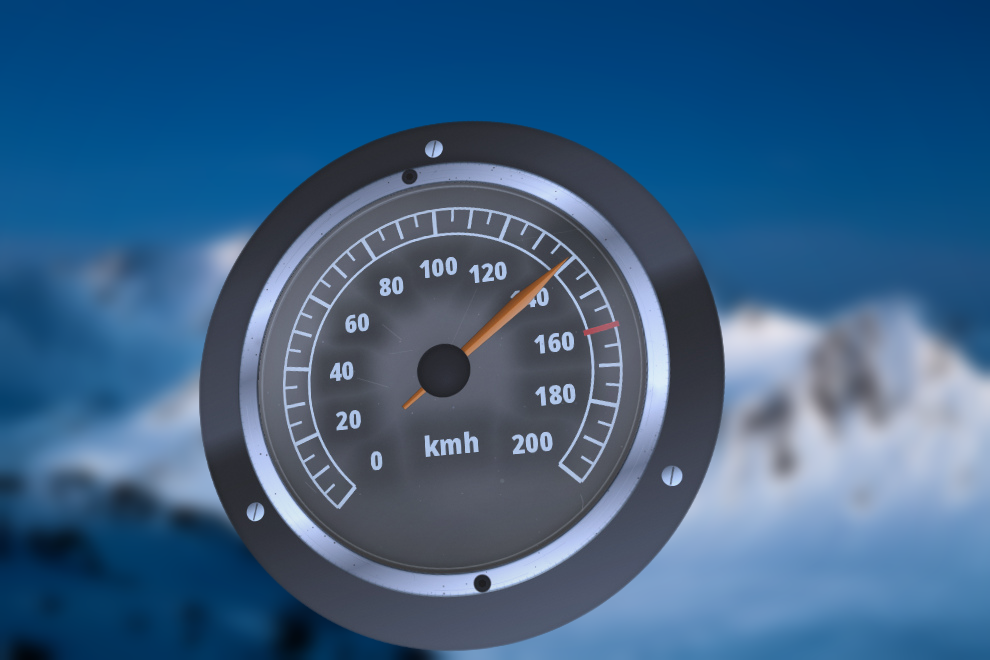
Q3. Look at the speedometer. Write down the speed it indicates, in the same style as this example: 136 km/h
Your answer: 140 km/h
